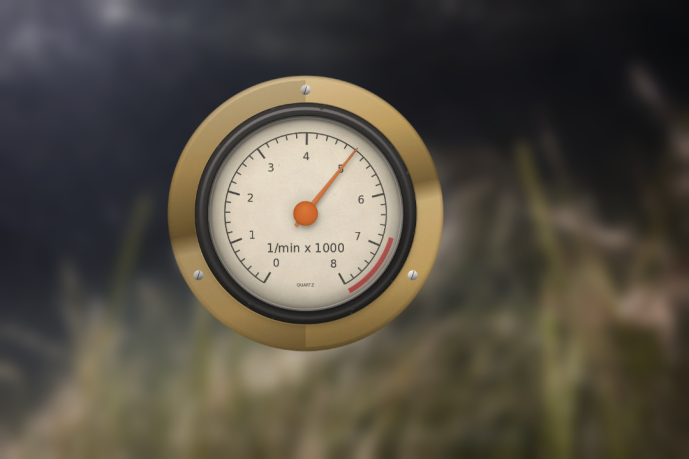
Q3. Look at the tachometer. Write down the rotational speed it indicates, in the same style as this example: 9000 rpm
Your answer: 5000 rpm
